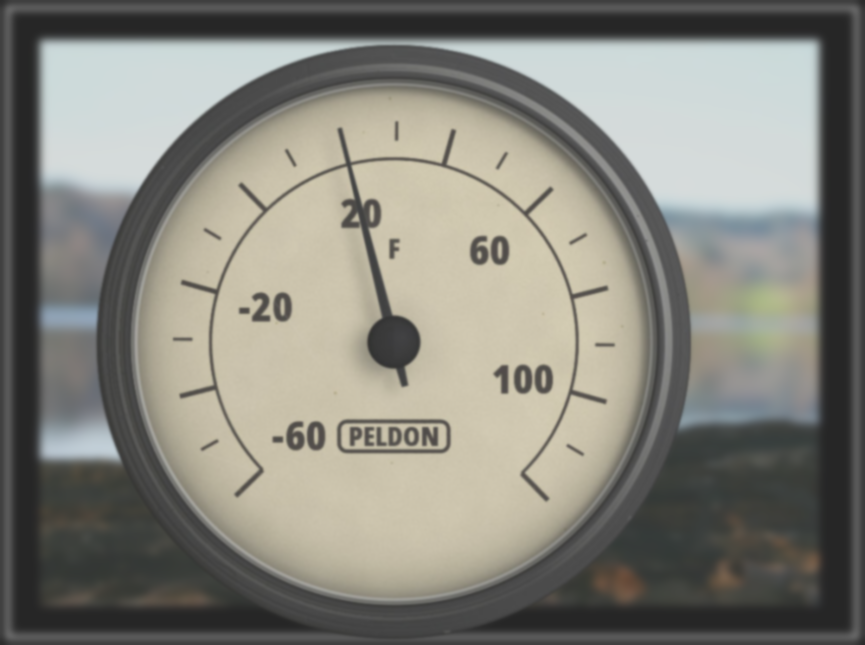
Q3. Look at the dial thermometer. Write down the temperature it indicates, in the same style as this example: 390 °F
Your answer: 20 °F
